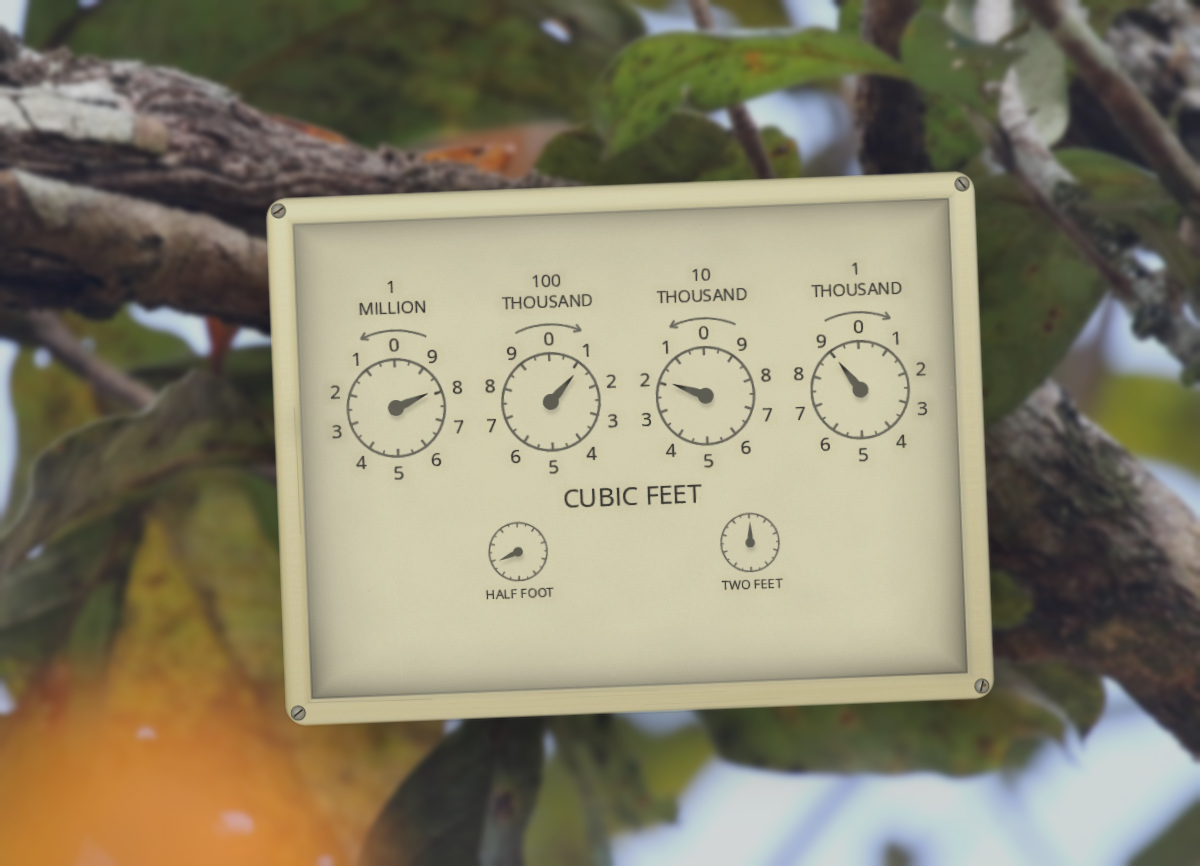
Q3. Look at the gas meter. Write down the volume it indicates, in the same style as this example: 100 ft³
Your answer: 811900 ft³
